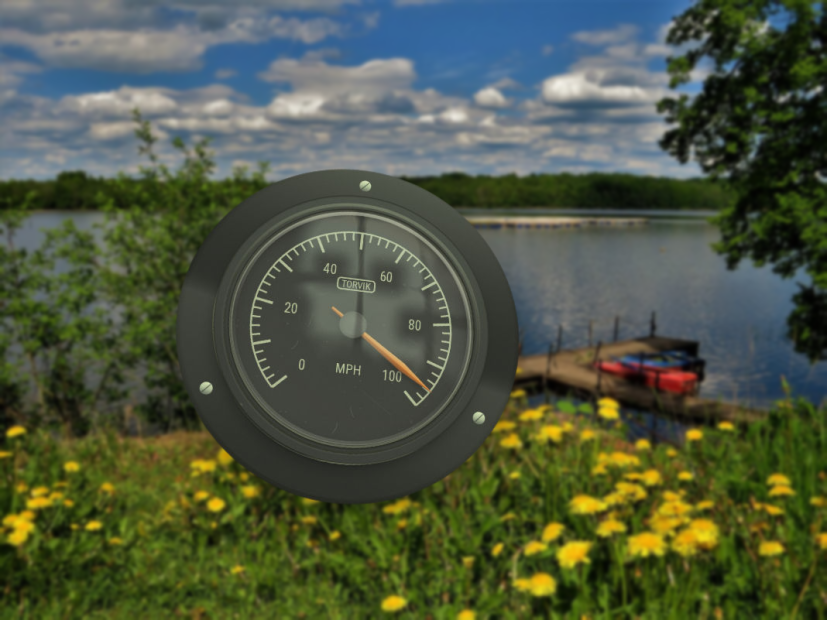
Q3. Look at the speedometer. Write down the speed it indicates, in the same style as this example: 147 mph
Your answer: 96 mph
